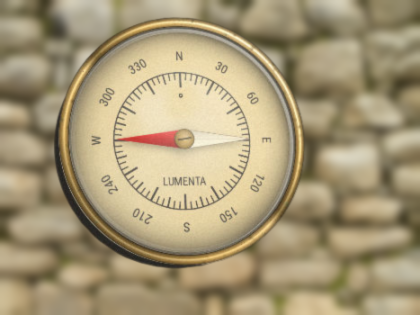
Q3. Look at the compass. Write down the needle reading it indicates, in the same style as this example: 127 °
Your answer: 270 °
